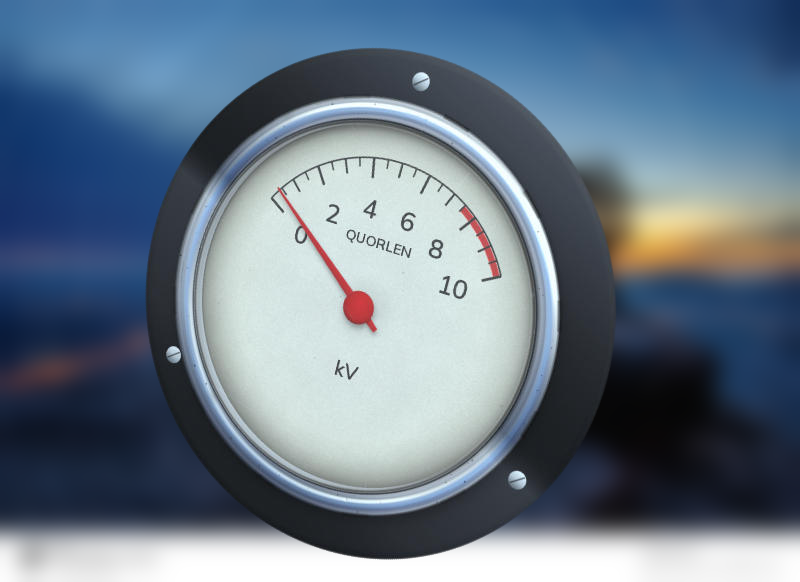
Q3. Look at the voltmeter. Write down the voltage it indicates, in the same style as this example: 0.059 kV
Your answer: 0.5 kV
